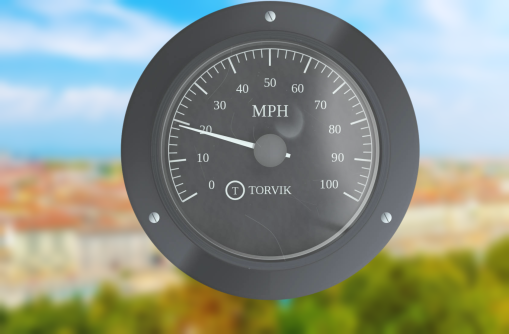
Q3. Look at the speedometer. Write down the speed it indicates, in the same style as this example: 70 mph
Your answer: 19 mph
